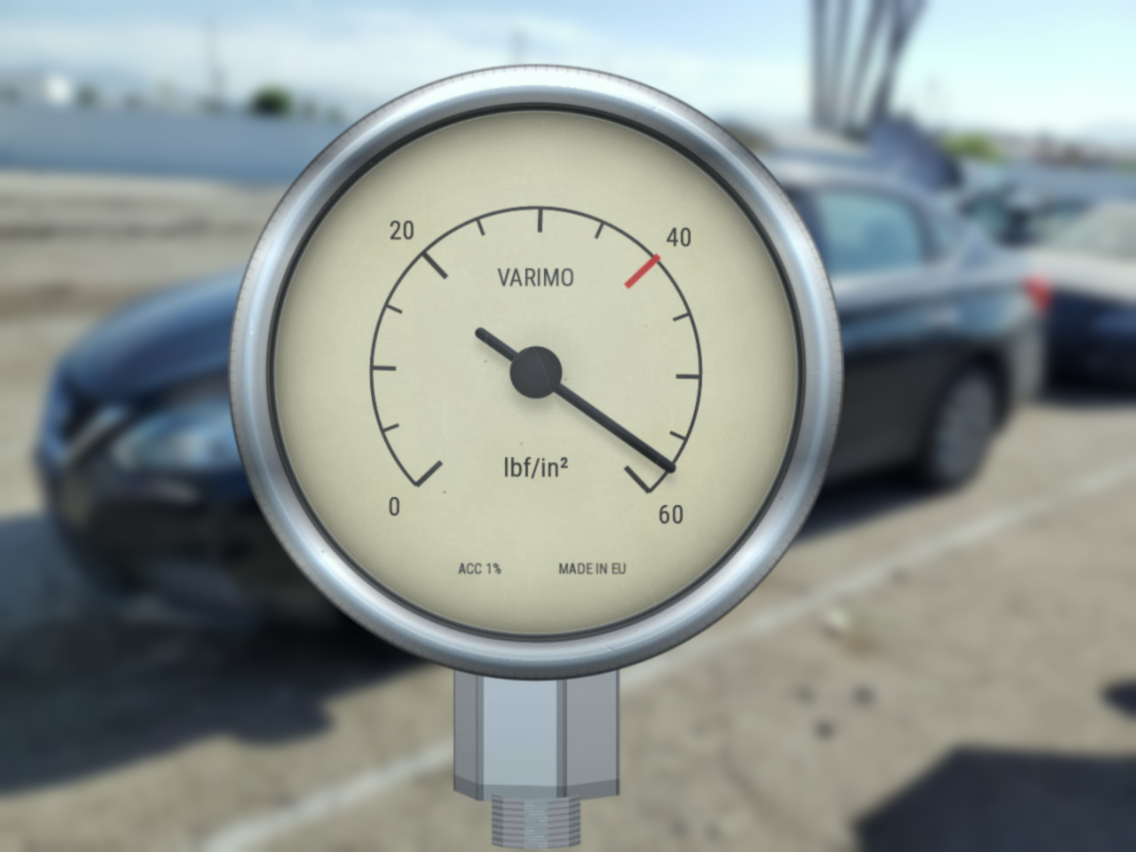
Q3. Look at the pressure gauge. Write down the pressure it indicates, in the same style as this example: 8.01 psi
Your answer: 57.5 psi
